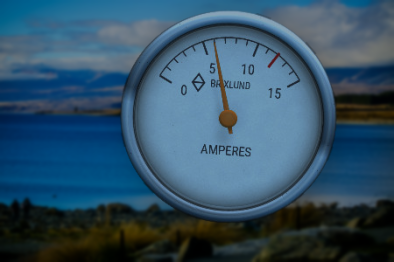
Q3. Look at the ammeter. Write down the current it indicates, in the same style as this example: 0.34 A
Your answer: 6 A
